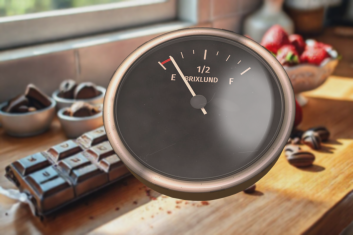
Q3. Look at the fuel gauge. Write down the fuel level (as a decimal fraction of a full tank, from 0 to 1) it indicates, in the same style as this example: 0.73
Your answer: 0.125
